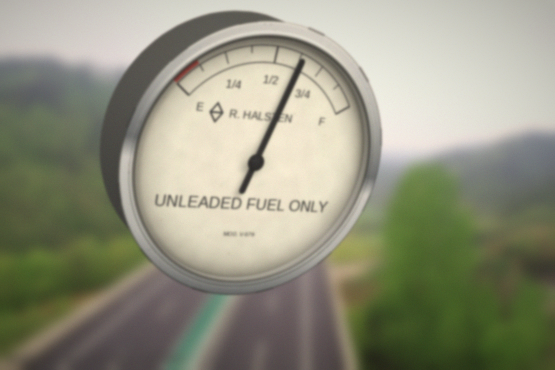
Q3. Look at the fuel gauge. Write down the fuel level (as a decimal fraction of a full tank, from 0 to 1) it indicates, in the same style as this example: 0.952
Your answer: 0.625
